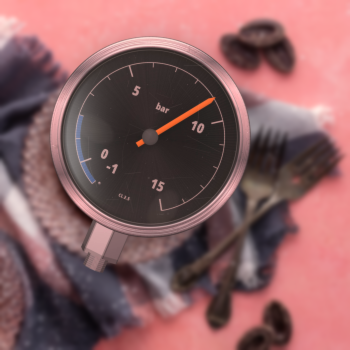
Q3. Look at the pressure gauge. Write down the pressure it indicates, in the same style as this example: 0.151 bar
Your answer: 9 bar
